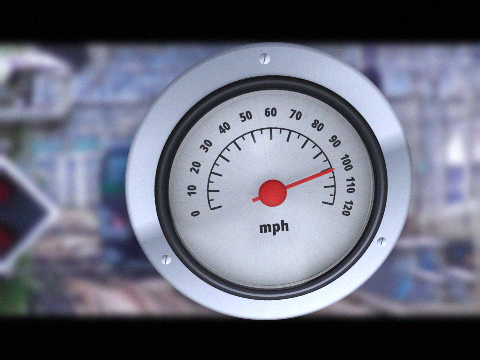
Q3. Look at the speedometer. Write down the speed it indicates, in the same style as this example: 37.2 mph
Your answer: 100 mph
